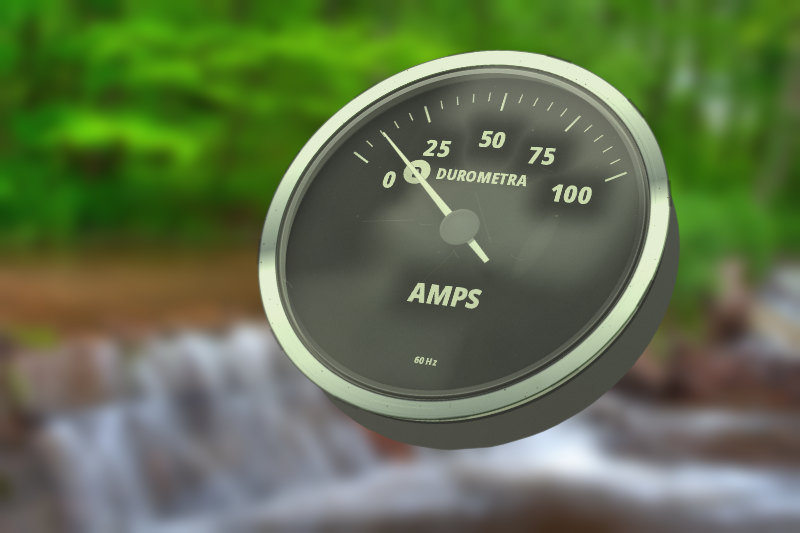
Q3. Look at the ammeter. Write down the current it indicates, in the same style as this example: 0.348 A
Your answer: 10 A
